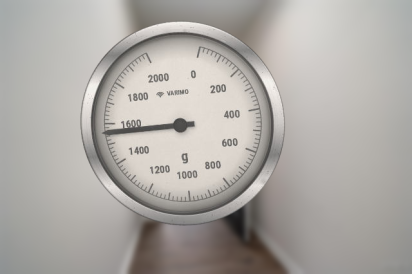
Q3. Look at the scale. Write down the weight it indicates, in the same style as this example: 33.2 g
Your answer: 1560 g
